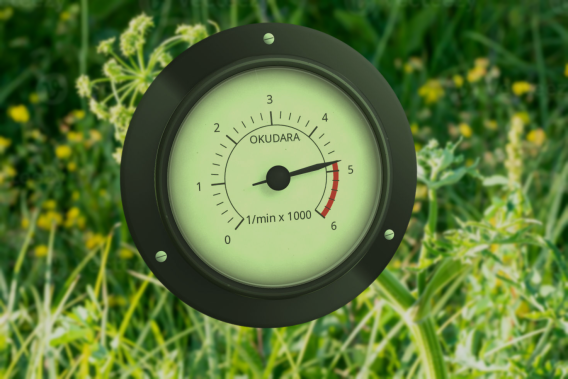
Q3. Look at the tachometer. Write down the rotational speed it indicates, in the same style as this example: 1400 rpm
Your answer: 4800 rpm
